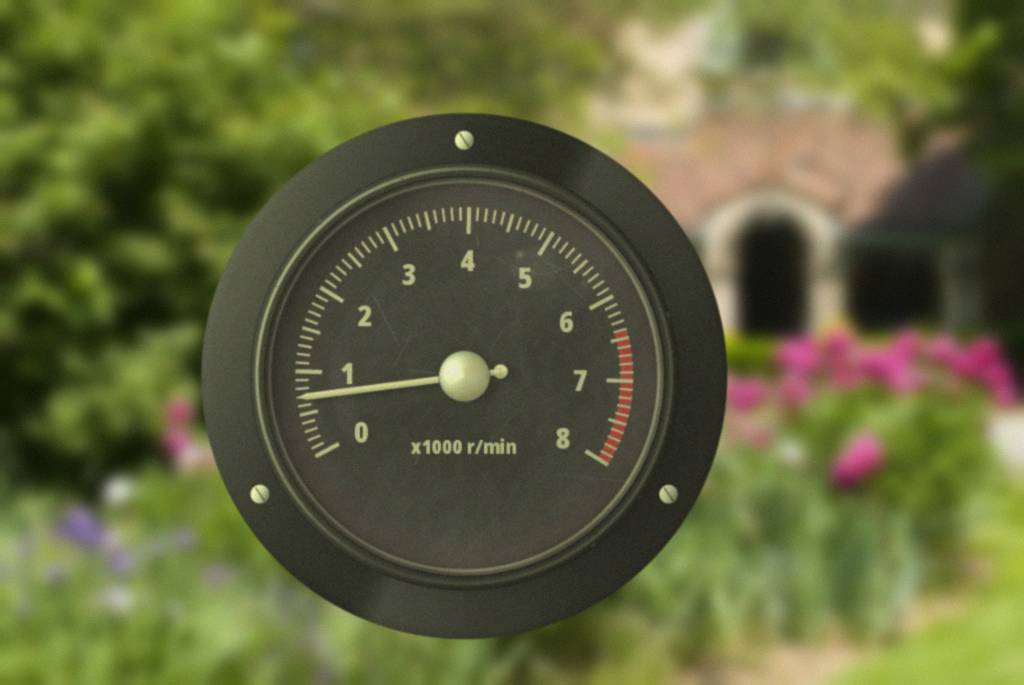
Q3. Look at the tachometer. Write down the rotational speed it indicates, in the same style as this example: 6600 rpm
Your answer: 700 rpm
